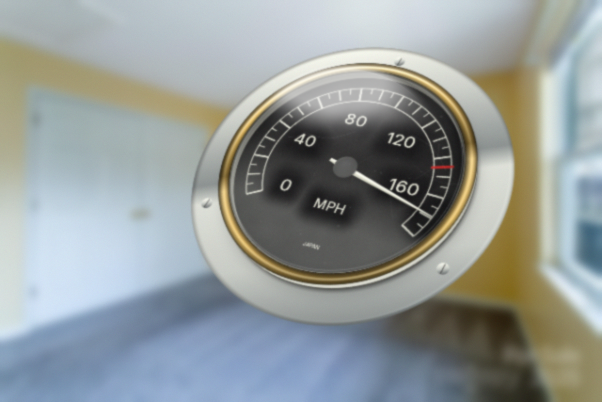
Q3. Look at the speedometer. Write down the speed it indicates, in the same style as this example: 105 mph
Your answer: 170 mph
